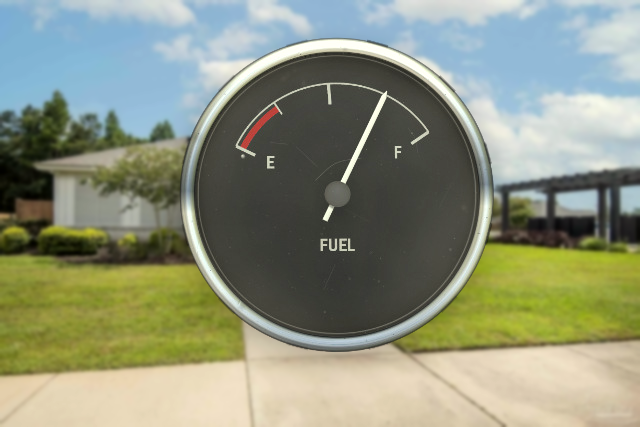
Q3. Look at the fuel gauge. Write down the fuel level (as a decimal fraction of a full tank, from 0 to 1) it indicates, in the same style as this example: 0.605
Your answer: 0.75
